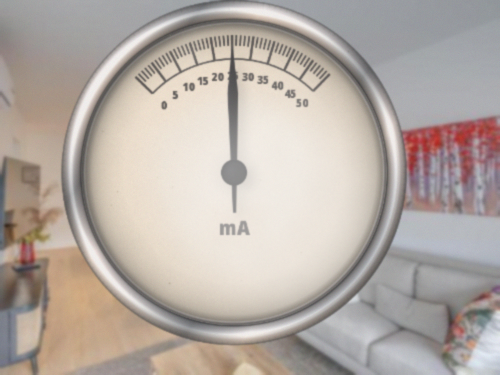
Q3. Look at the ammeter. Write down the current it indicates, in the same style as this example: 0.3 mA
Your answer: 25 mA
